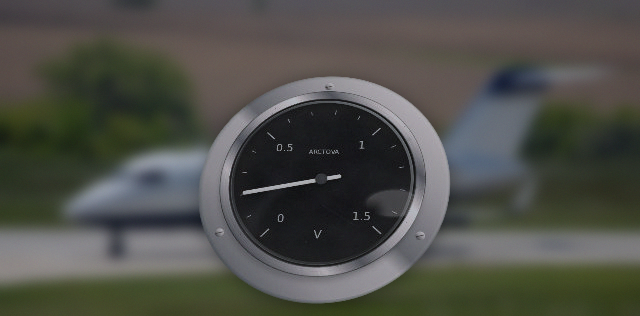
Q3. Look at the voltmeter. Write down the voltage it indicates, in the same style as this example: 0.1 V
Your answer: 0.2 V
